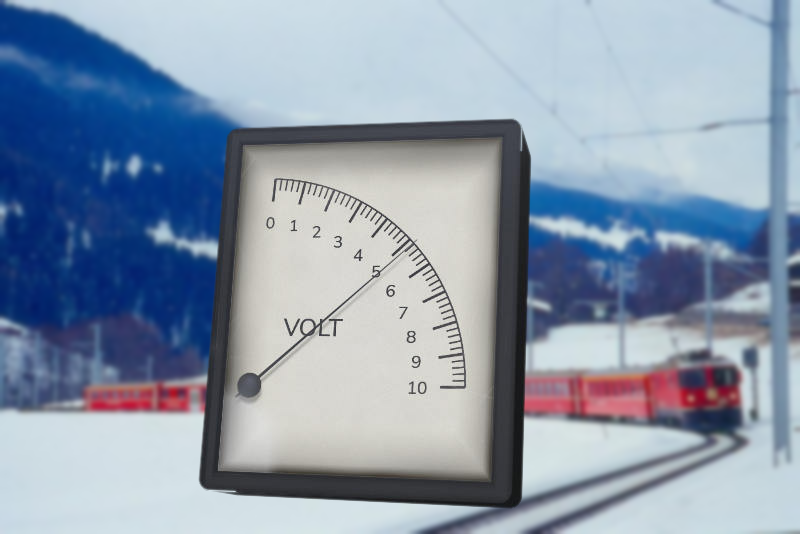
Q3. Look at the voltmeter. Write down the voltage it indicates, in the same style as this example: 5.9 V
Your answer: 5.2 V
